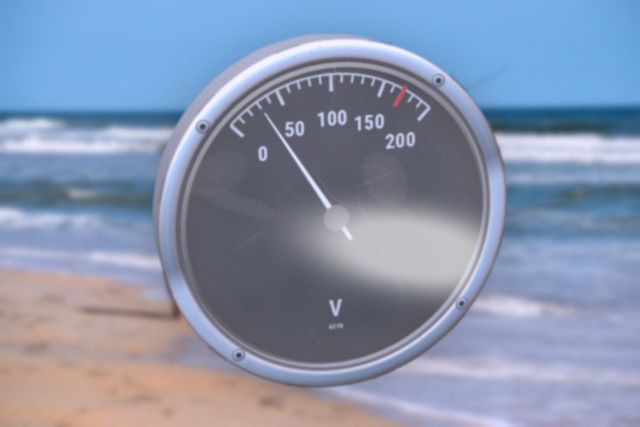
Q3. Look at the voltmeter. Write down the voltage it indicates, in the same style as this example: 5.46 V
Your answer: 30 V
